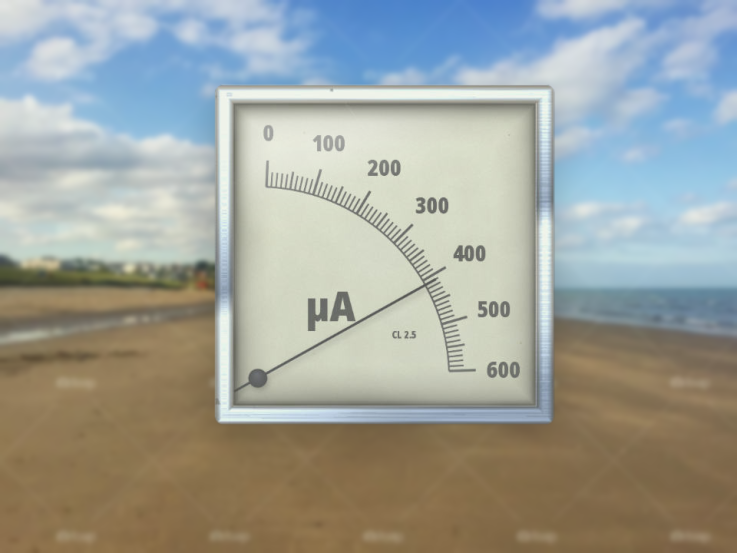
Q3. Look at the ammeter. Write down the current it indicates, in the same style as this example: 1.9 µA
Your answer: 410 µA
